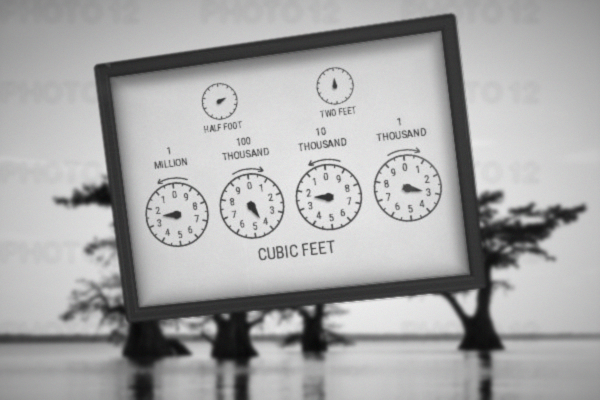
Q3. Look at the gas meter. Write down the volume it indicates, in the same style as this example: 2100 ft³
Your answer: 242300 ft³
